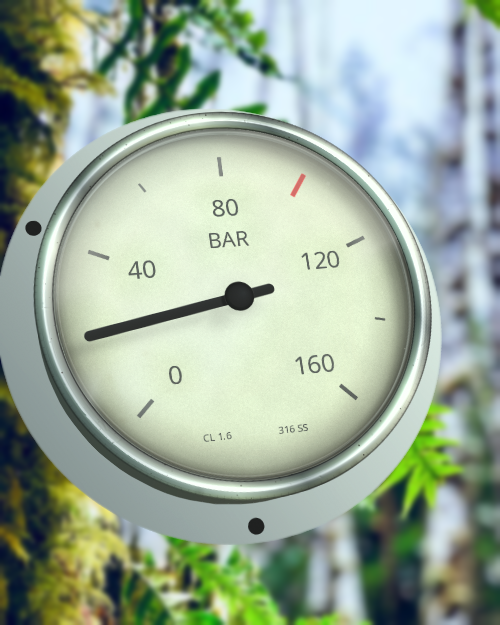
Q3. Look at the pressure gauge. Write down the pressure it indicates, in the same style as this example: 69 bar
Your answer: 20 bar
